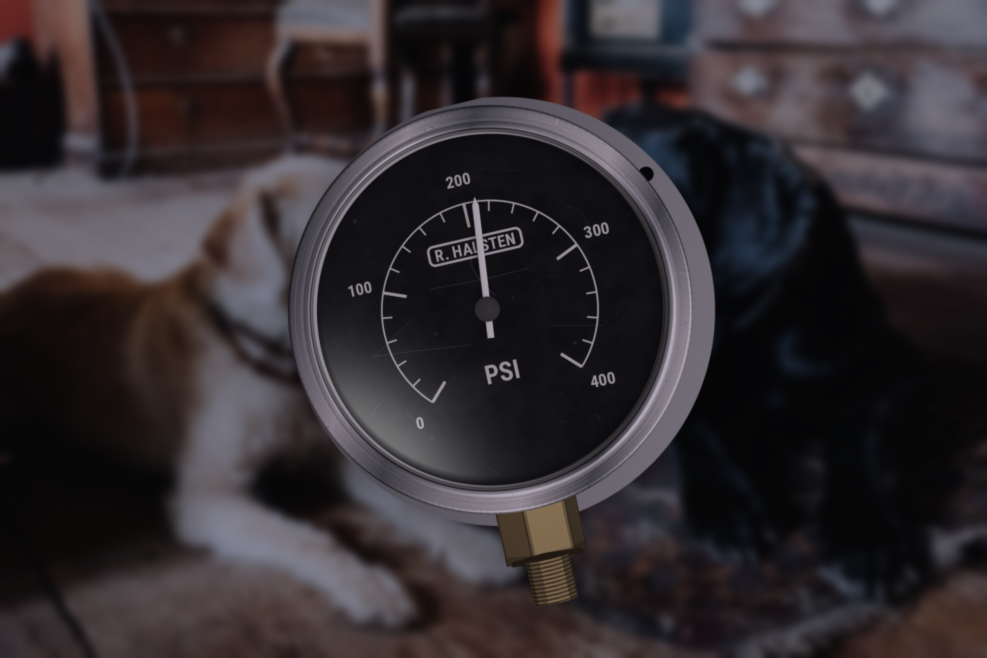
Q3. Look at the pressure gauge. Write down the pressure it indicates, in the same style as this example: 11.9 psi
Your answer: 210 psi
